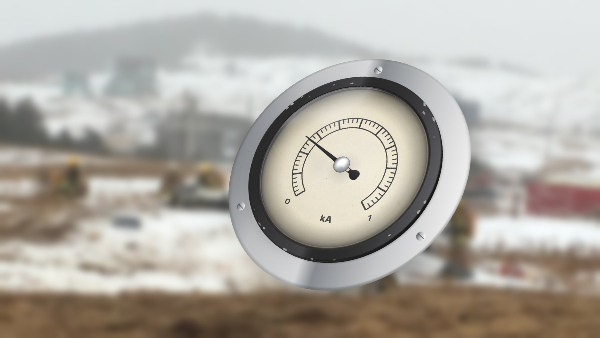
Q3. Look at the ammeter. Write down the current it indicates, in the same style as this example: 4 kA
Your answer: 0.26 kA
